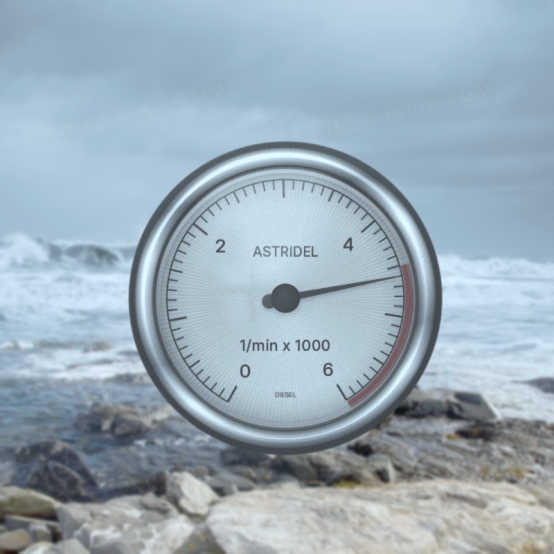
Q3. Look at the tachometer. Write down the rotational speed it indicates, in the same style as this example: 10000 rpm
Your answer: 4600 rpm
